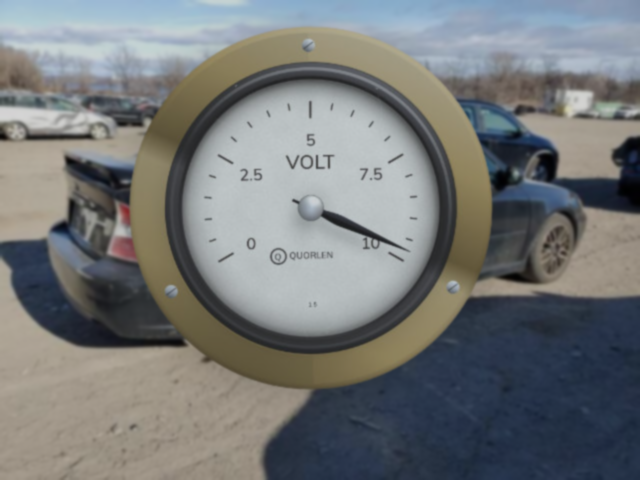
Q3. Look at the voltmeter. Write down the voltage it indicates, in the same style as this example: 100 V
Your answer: 9.75 V
